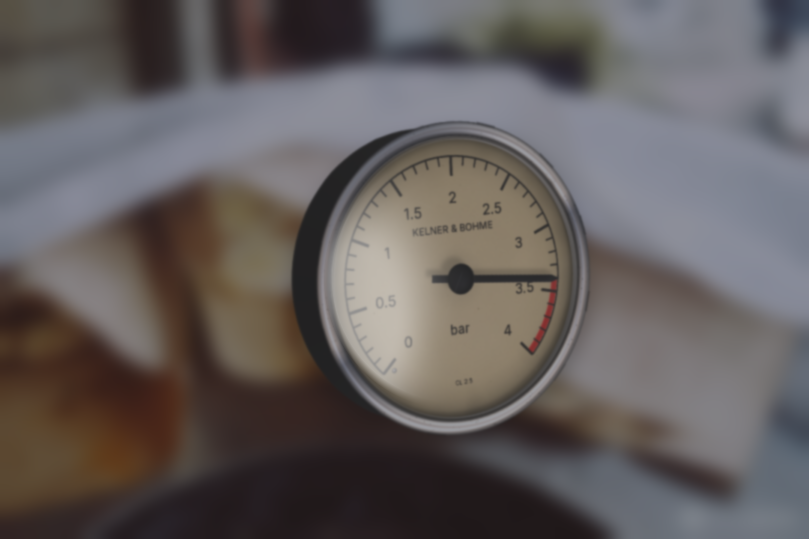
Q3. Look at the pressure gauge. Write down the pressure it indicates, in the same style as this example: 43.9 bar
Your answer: 3.4 bar
